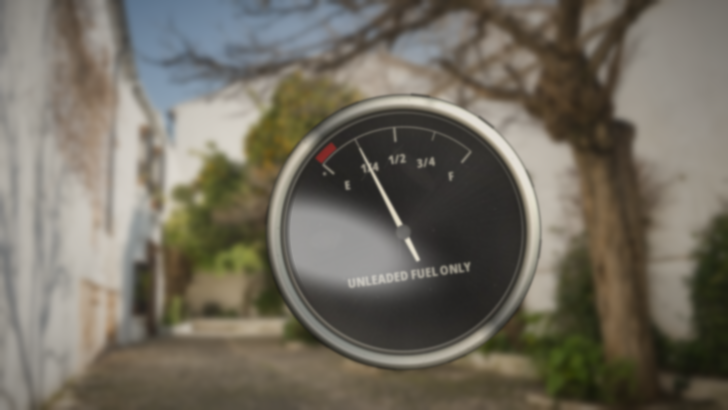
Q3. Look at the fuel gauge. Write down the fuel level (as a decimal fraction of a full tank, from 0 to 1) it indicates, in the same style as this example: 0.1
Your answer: 0.25
